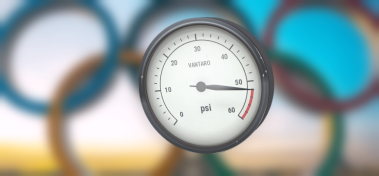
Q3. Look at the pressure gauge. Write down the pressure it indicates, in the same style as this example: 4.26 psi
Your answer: 52 psi
